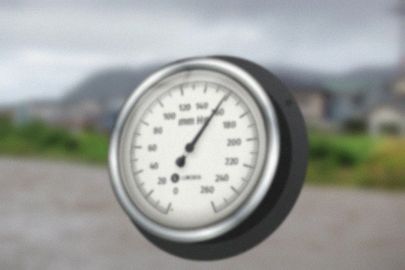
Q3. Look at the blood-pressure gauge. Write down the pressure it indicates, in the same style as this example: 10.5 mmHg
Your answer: 160 mmHg
